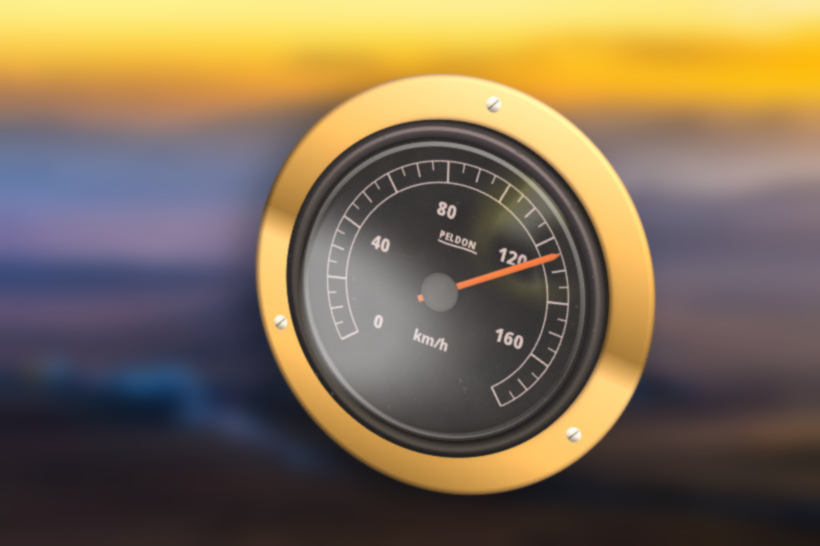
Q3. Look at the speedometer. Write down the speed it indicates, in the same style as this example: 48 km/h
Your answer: 125 km/h
